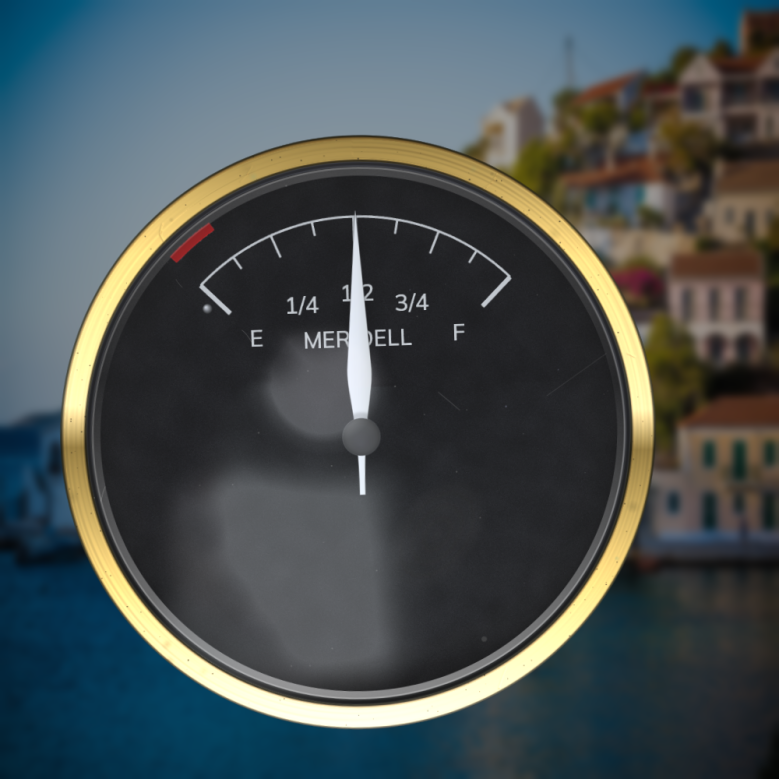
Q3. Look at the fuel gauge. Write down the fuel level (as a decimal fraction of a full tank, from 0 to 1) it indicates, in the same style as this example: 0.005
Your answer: 0.5
